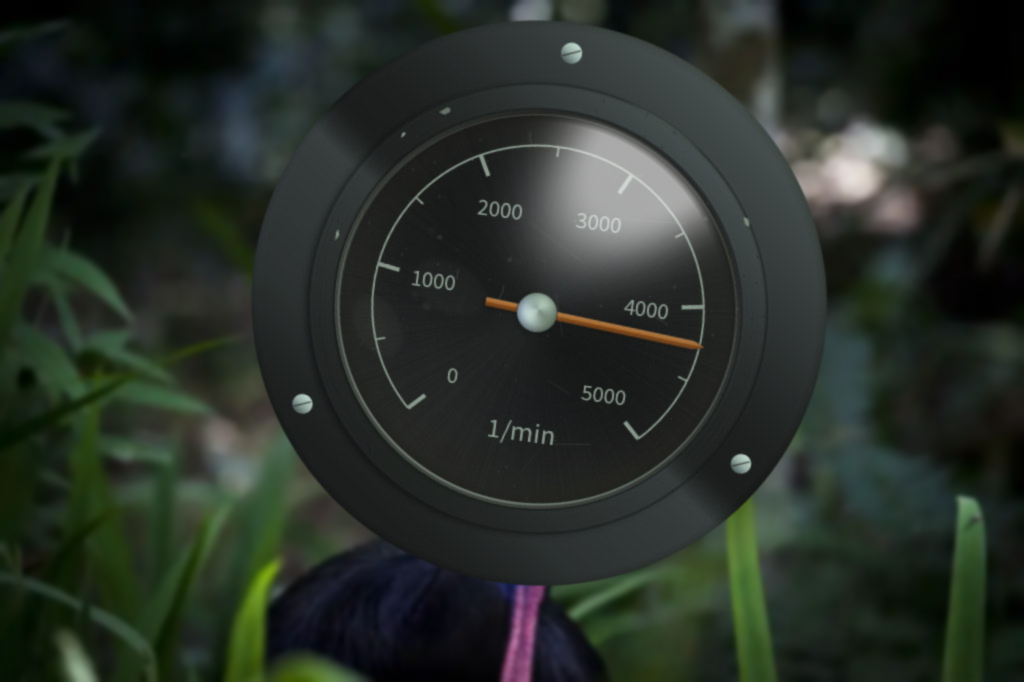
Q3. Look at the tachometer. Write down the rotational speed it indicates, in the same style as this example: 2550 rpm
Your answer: 4250 rpm
